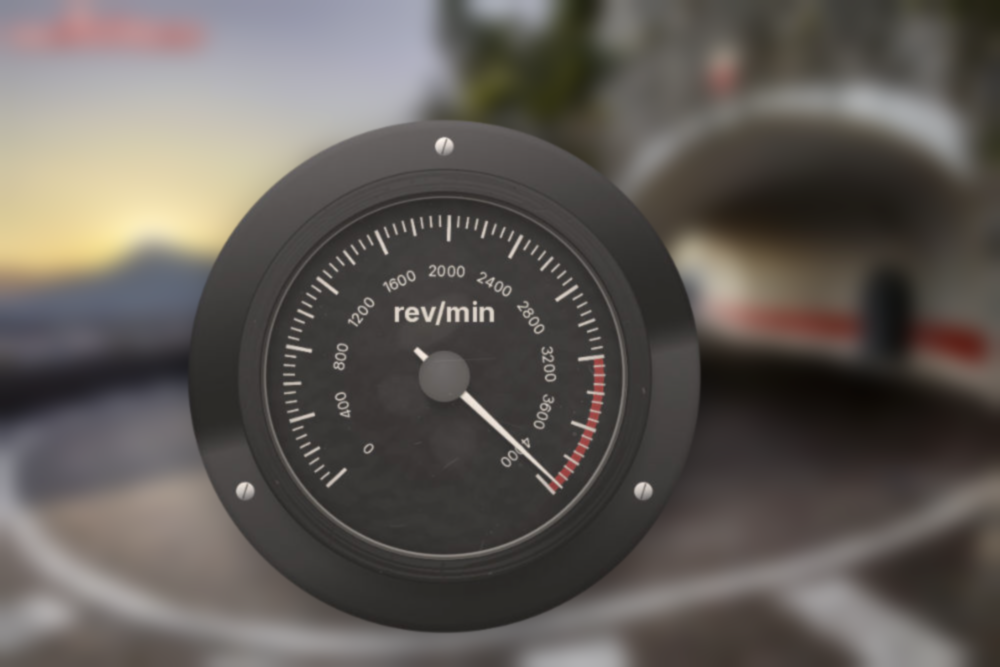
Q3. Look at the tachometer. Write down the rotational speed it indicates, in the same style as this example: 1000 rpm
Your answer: 3950 rpm
